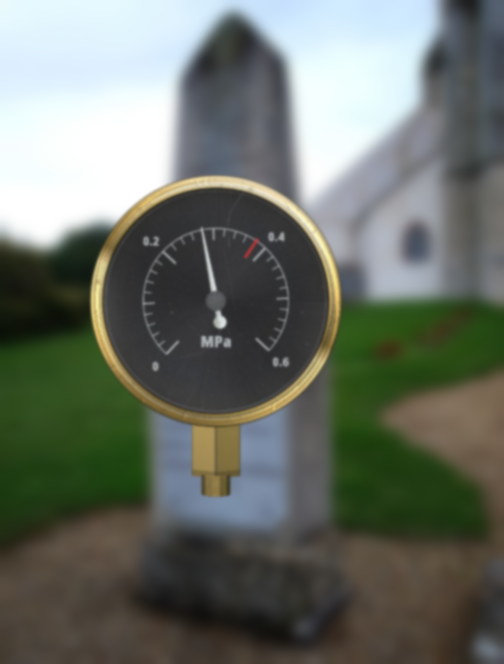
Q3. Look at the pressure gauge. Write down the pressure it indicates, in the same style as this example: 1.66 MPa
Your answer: 0.28 MPa
